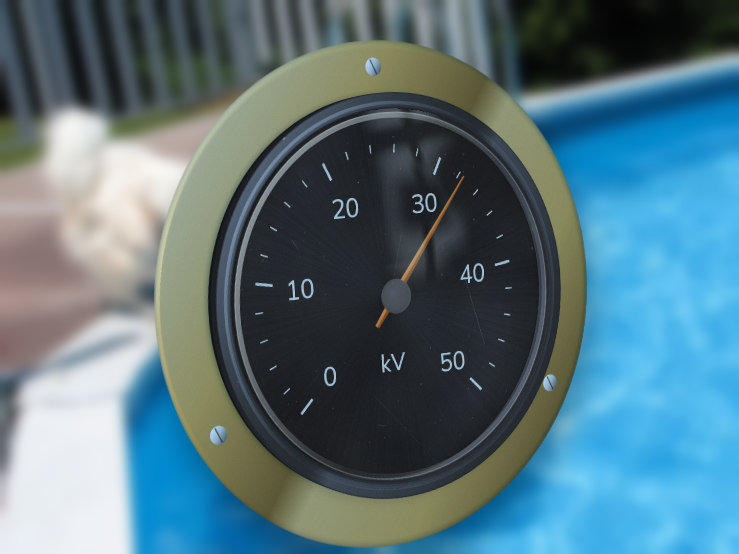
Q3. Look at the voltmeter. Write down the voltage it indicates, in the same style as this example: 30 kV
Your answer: 32 kV
